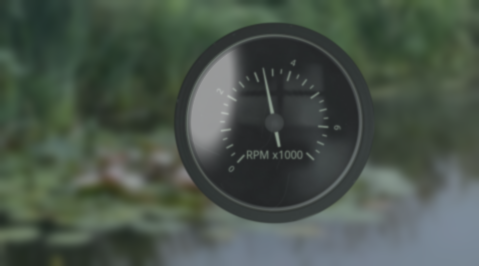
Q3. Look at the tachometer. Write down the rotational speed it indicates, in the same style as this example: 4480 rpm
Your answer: 3250 rpm
